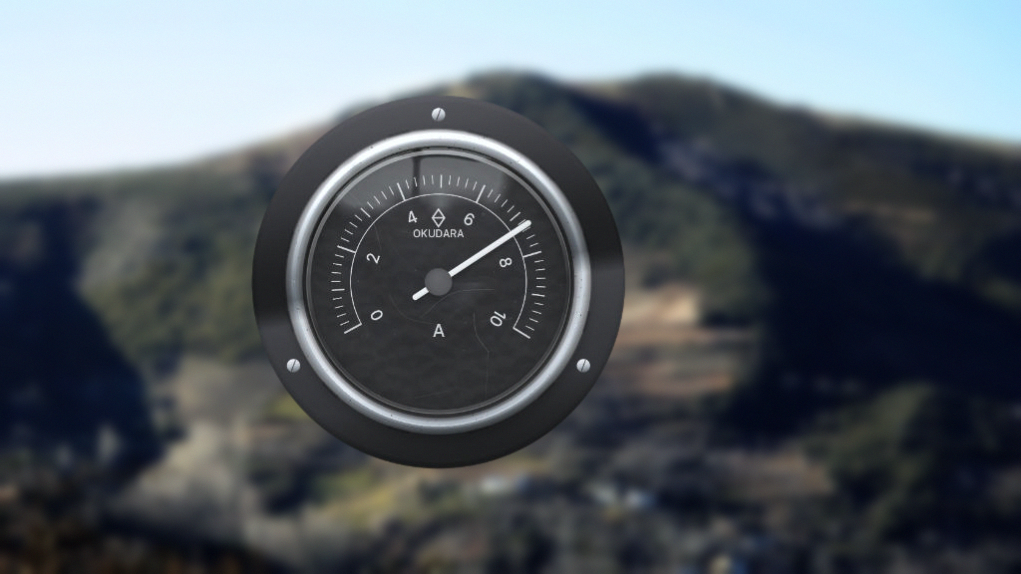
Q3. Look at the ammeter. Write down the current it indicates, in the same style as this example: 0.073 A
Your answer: 7.3 A
